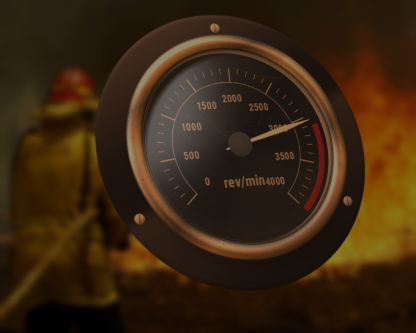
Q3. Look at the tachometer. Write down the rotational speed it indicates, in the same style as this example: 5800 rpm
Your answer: 3050 rpm
